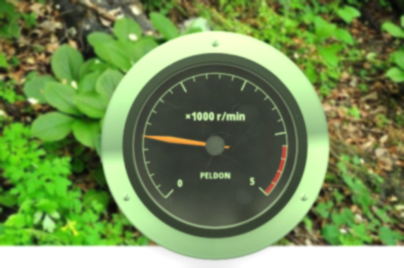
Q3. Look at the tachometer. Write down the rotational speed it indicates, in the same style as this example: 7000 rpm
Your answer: 1000 rpm
